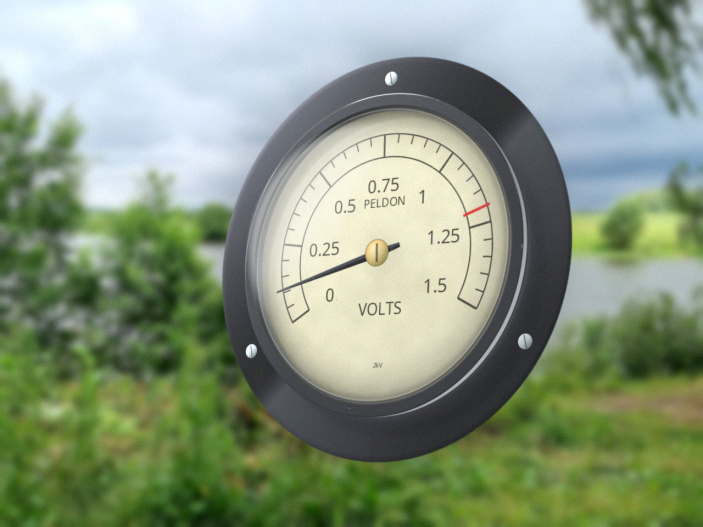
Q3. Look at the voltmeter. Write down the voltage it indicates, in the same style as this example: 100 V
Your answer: 0.1 V
